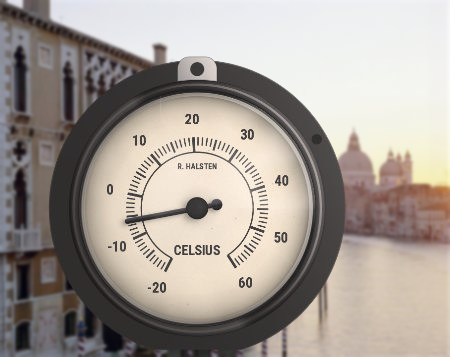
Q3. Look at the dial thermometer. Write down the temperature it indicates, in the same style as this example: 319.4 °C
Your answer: -6 °C
